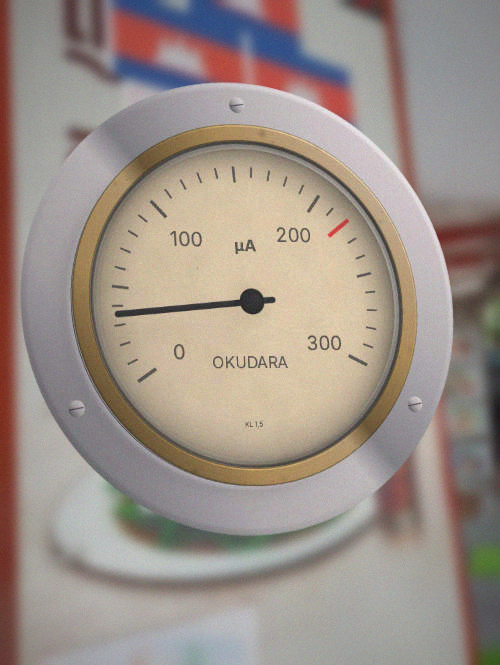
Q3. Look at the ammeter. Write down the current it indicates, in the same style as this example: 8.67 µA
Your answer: 35 µA
